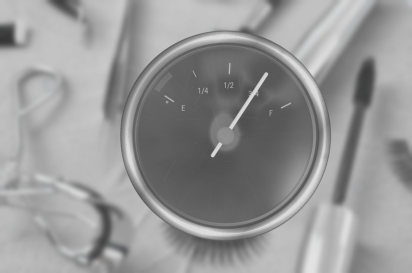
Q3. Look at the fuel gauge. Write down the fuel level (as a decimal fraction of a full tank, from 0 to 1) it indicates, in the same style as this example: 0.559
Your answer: 0.75
